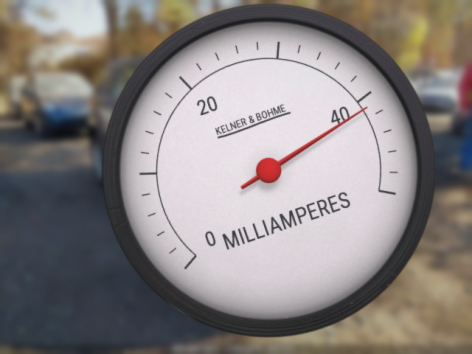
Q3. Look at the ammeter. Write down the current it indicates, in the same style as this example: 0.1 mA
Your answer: 41 mA
